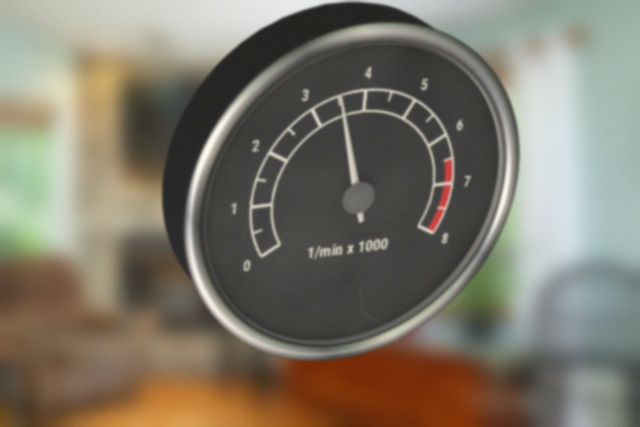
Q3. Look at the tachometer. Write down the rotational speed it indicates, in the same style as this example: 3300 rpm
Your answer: 3500 rpm
